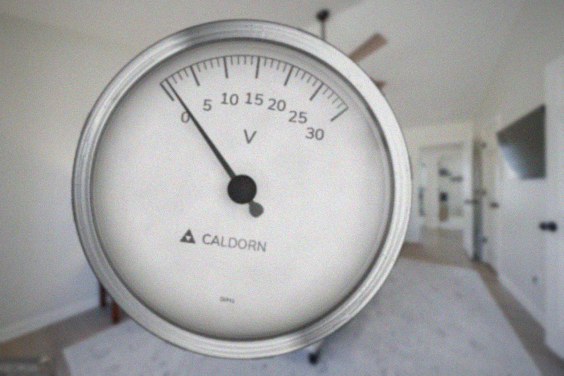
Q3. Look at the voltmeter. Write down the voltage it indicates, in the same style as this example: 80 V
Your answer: 1 V
